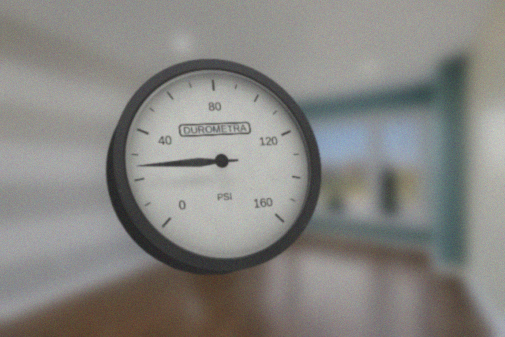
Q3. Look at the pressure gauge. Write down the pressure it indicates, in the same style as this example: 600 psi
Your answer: 25 psi
